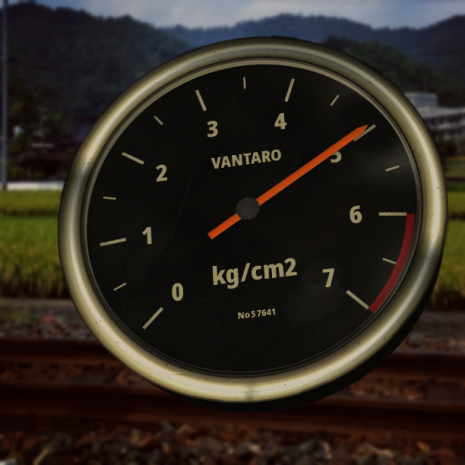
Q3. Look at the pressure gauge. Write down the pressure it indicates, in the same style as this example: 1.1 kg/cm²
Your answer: 5 kg/cm²
